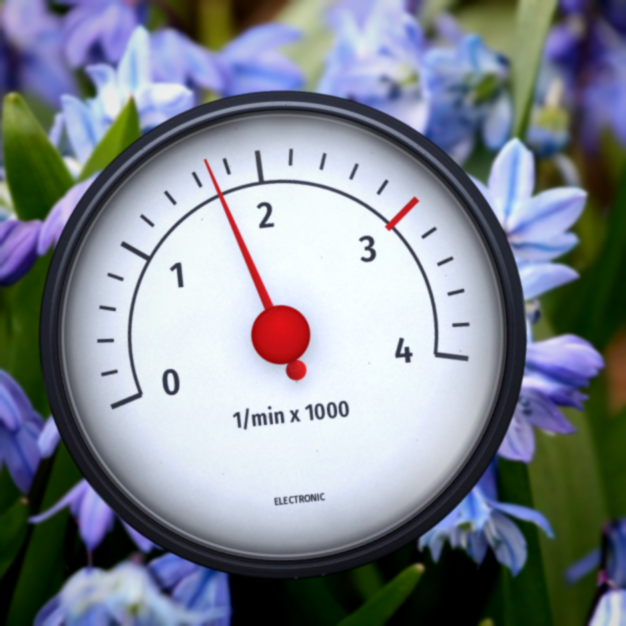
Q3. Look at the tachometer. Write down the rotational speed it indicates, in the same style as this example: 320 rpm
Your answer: 1700 rpm
